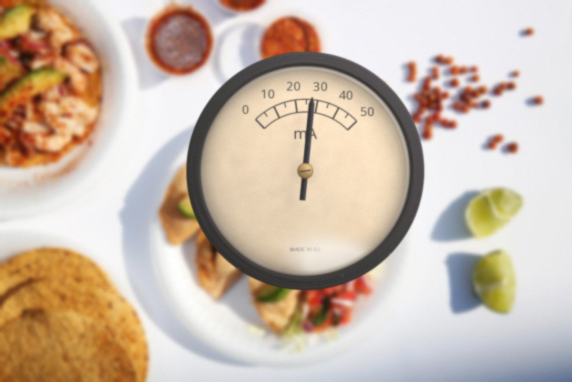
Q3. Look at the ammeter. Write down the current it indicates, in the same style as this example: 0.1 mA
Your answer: 27.5 mA
